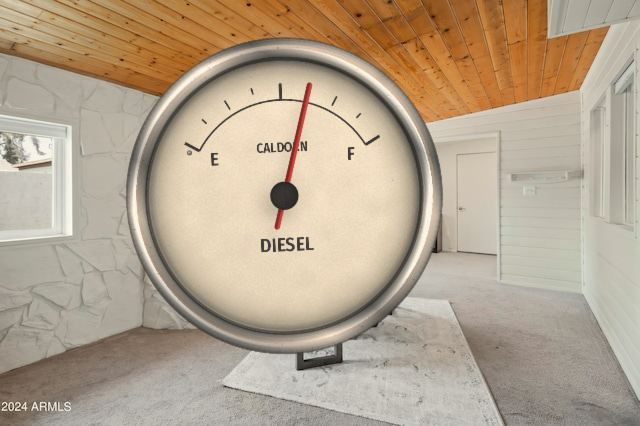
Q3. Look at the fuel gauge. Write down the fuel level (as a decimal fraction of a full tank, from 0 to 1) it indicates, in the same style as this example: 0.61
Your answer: 0.625
